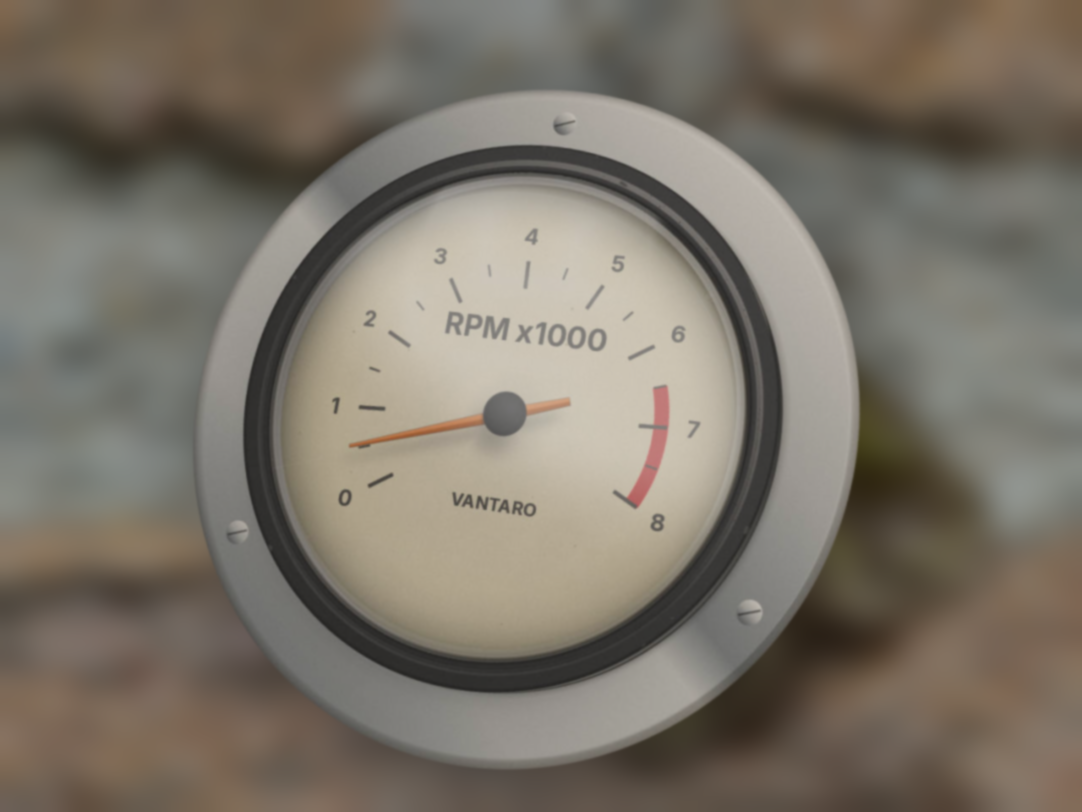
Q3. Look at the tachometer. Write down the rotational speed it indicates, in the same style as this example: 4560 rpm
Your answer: 500 rpm
